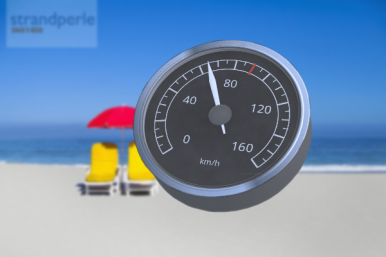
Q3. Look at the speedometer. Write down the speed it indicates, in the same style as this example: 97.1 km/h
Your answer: 65 km/h
